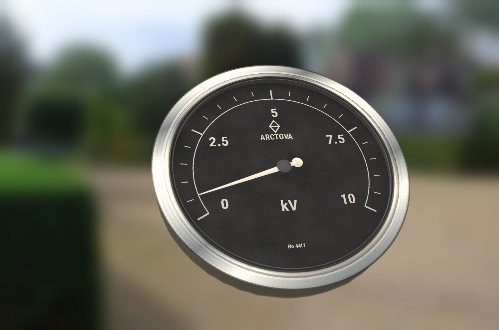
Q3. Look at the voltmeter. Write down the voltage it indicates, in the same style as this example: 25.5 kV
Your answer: 0.5 kV
